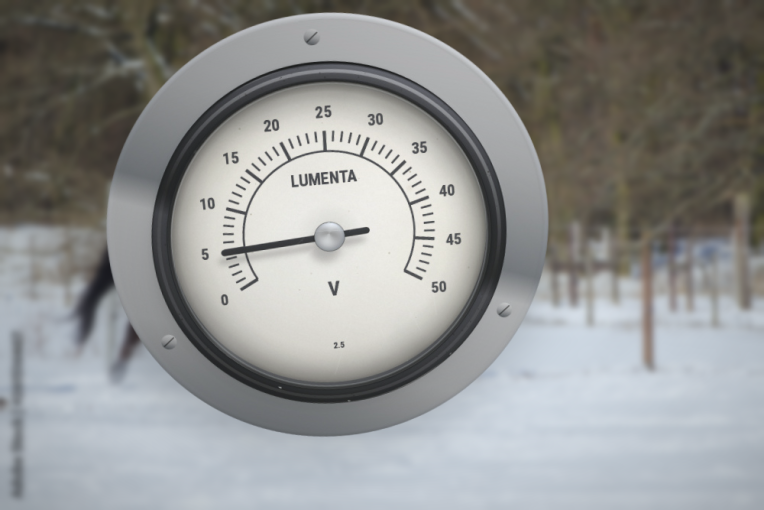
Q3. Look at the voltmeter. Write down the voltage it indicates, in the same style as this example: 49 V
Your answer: 5 V
